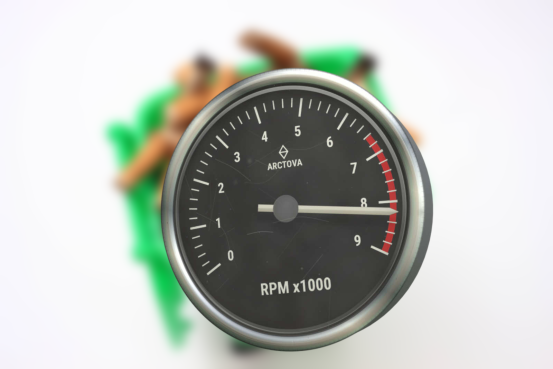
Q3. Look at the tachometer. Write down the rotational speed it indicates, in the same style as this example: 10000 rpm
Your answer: 8200 rpm
